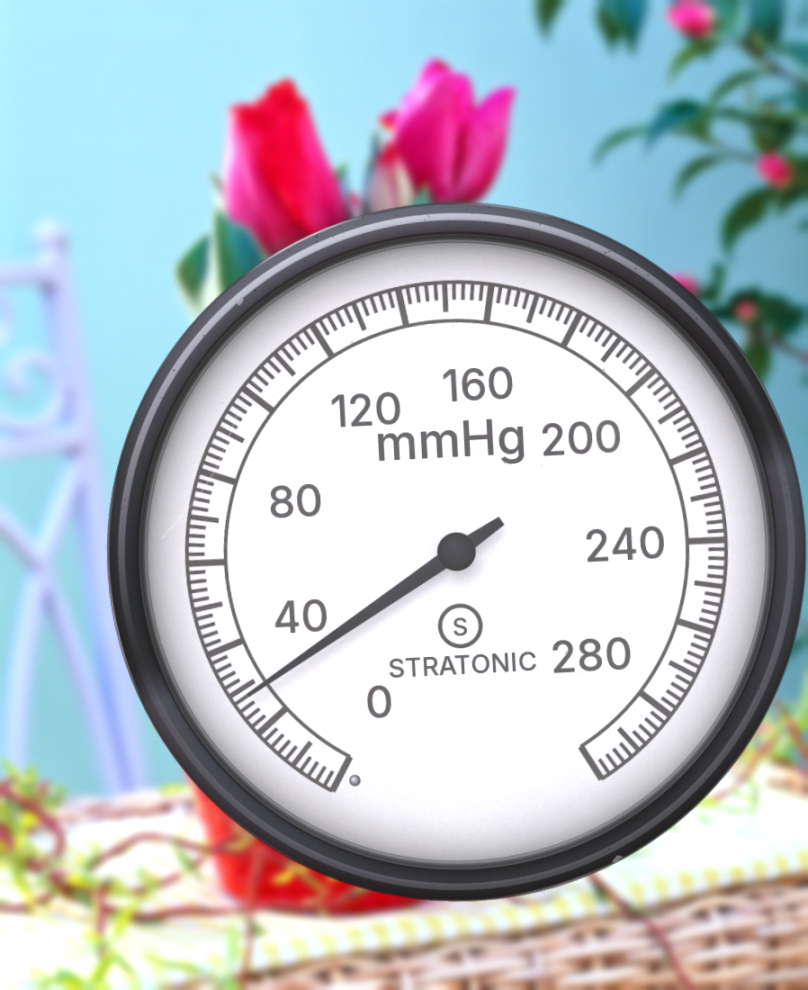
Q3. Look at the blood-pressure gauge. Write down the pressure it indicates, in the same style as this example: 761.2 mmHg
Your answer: 28 mmHg
